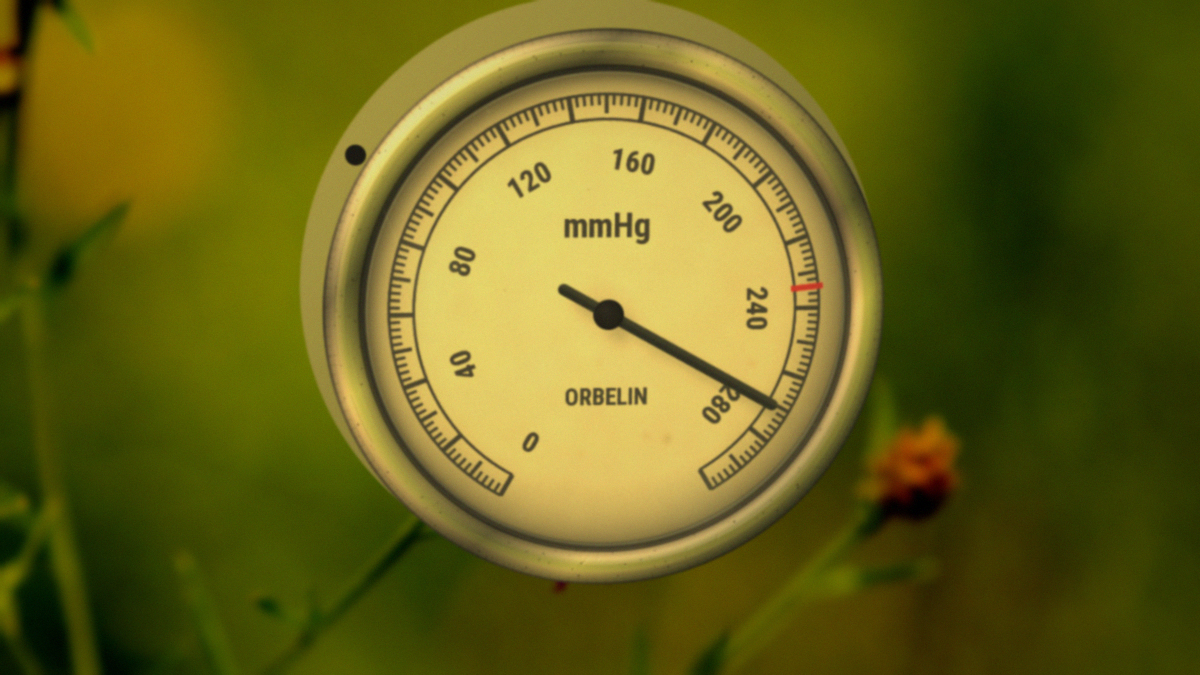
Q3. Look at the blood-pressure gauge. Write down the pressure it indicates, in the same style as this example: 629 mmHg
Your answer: 270 mmHg
